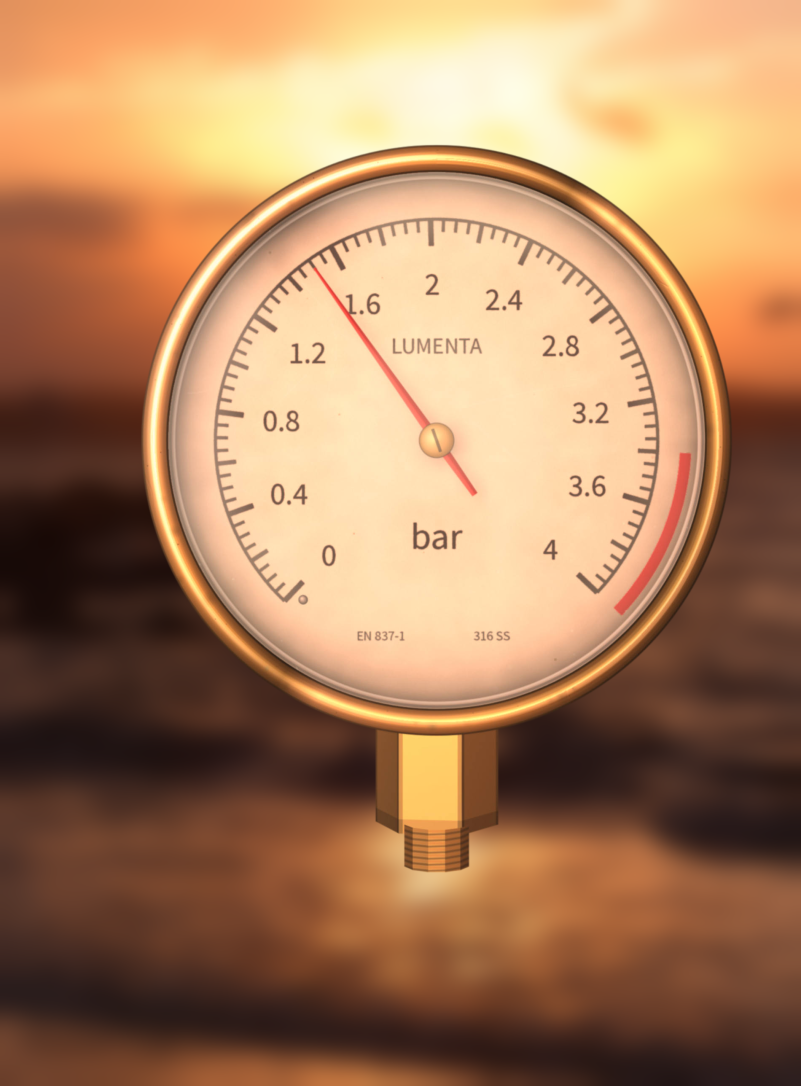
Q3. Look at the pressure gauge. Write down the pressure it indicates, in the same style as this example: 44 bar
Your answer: 1.5 bar
